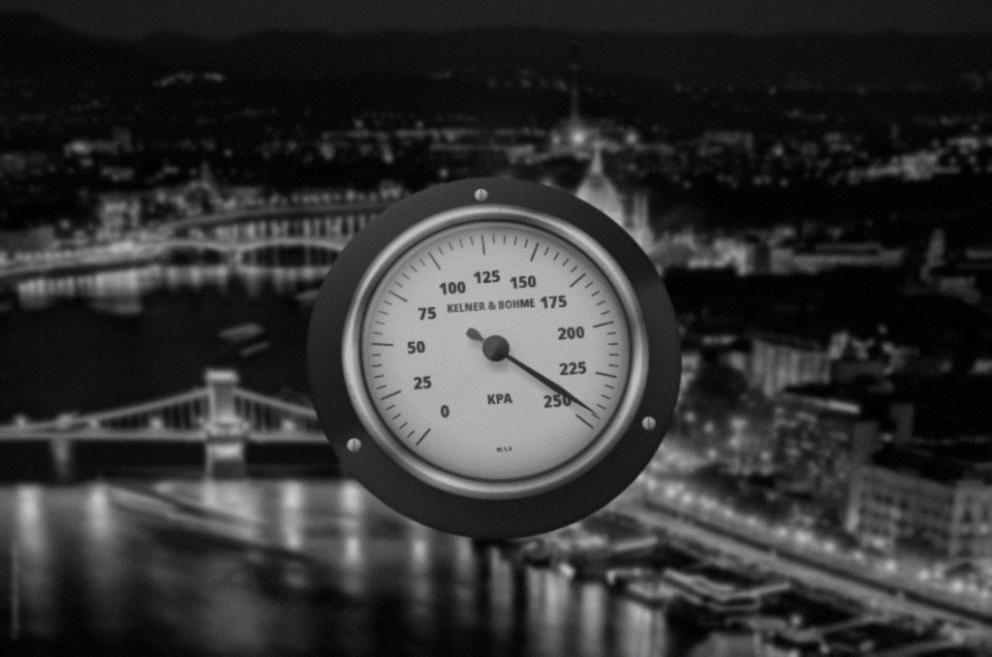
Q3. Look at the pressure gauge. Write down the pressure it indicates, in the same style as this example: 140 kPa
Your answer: 245 kPa
